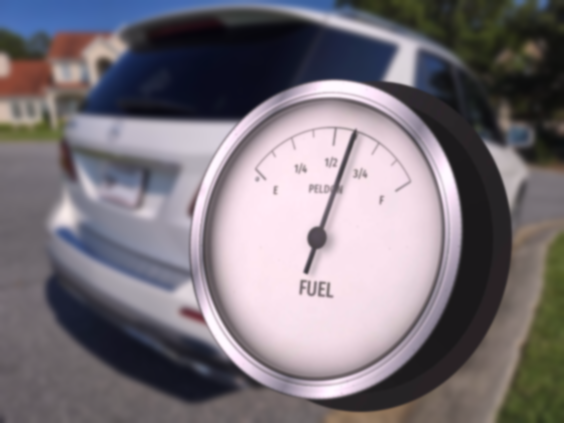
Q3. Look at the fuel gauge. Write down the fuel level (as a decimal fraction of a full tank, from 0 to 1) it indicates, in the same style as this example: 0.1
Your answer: 0.625
